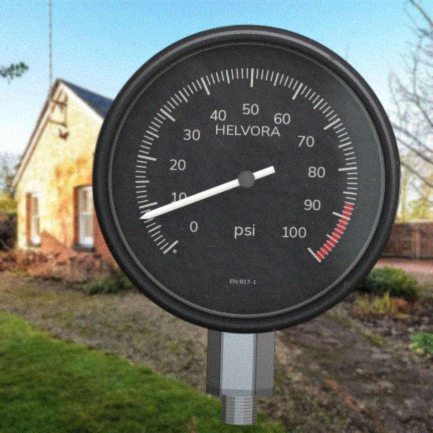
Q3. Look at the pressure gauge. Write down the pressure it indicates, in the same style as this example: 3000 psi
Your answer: 8 psi
